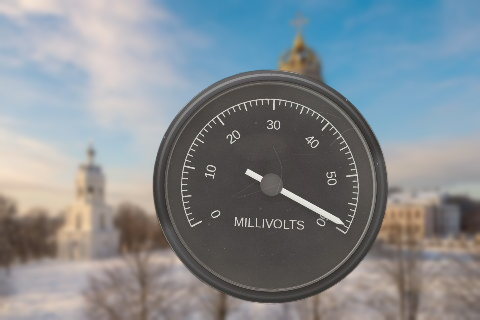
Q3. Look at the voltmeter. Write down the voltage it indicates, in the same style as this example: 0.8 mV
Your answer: 59 mV
